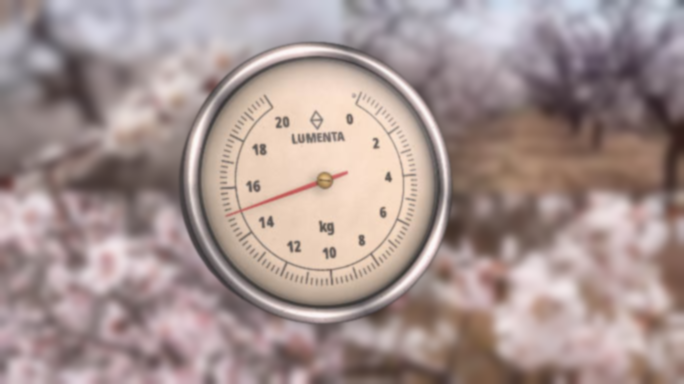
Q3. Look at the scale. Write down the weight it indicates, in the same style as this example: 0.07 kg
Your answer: 15 kg
